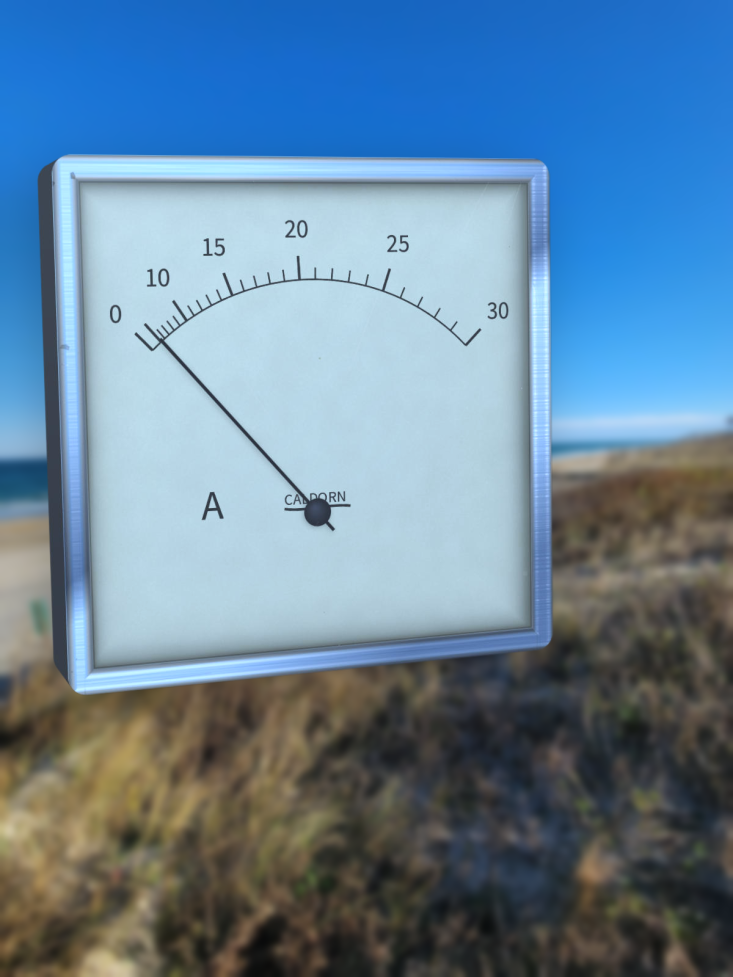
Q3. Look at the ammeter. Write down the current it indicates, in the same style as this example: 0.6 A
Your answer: 5 A
